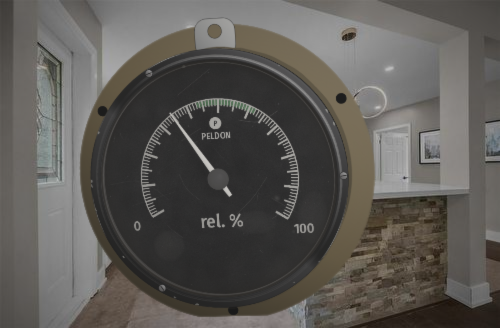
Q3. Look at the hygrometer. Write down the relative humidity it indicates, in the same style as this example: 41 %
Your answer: 35 %
